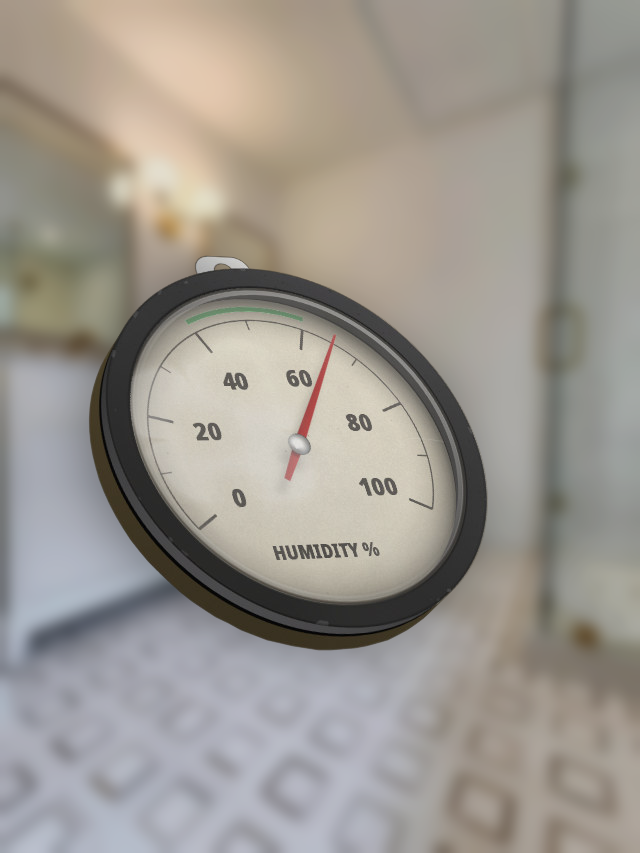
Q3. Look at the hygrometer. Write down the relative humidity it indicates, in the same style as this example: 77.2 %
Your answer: 65 %
